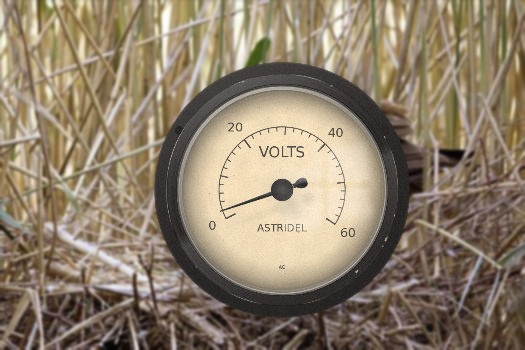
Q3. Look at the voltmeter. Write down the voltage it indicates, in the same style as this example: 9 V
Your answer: 2 V
